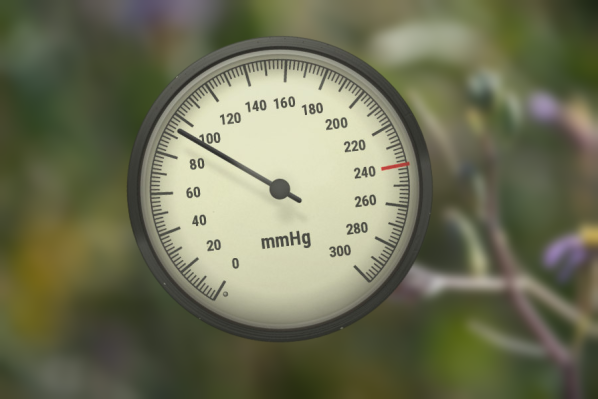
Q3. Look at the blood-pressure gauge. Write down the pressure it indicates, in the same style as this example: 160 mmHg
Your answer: 94 mmHg
